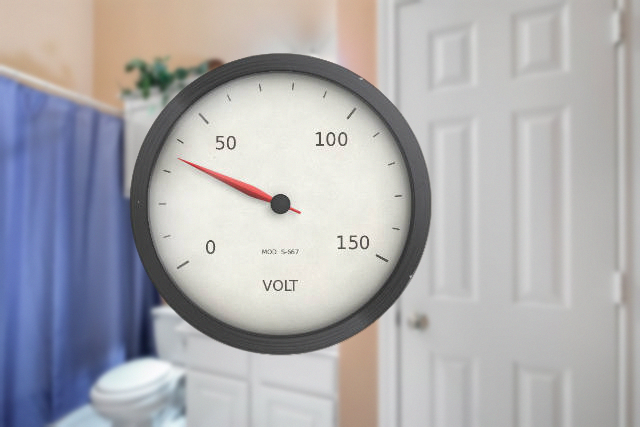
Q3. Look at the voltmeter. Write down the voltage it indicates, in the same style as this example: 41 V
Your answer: 35 V
